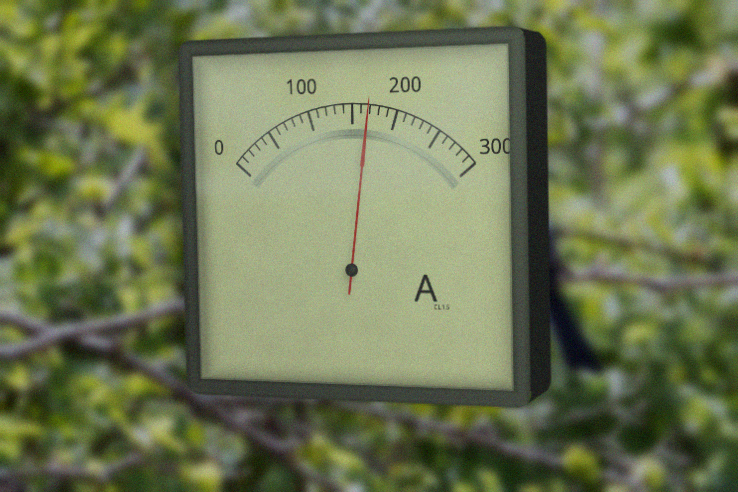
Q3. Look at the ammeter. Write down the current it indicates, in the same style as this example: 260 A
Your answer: 170 A
